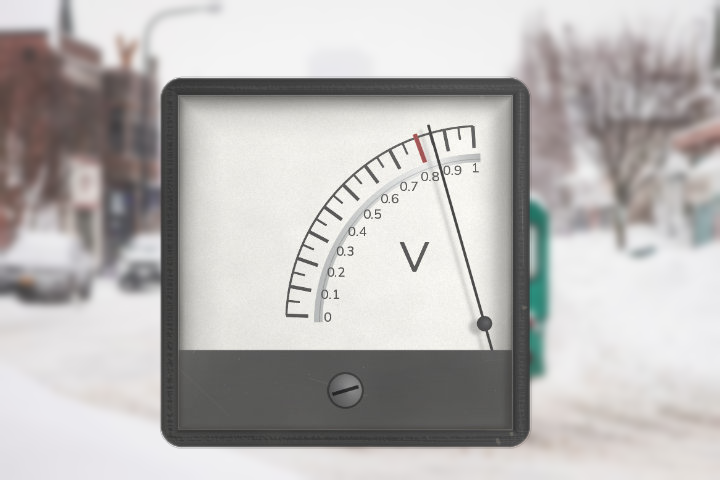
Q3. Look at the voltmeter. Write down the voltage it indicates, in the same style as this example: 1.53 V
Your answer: 0.85 V
